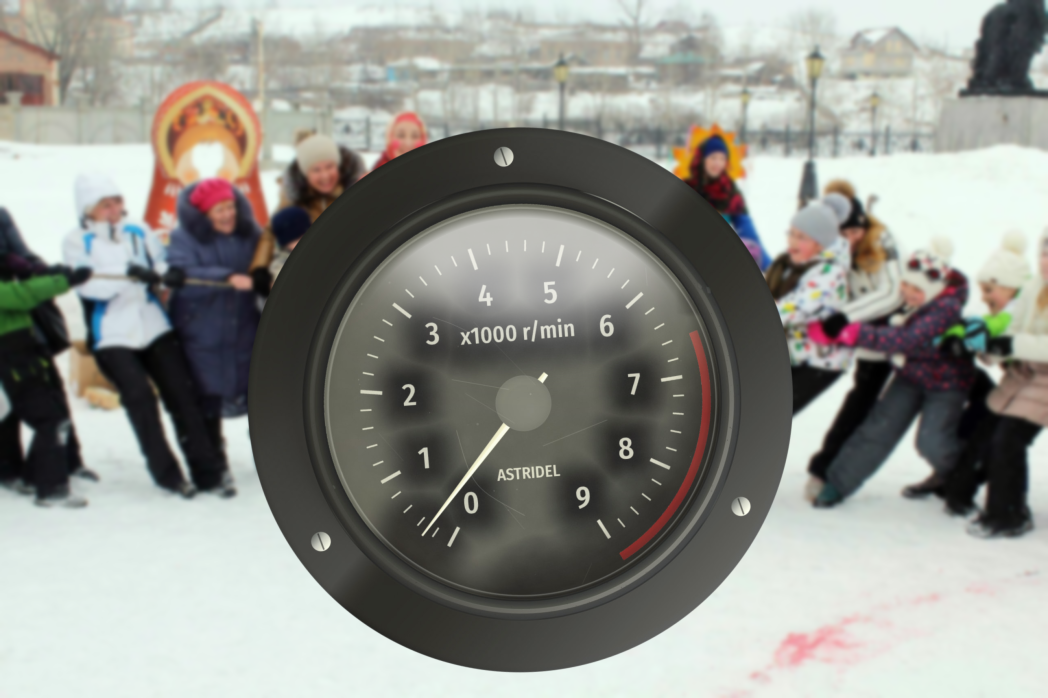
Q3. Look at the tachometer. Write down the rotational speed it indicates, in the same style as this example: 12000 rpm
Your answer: 300 rpm
